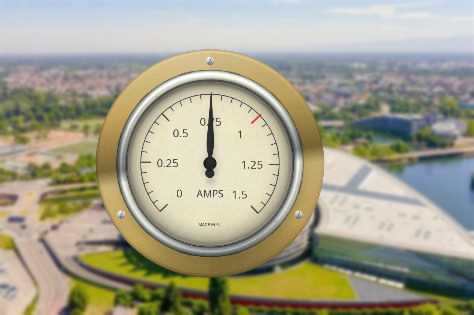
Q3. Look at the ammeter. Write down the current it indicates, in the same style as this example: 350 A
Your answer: 0.75 A
